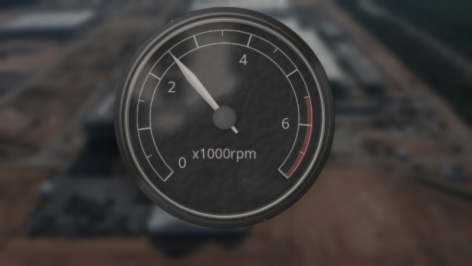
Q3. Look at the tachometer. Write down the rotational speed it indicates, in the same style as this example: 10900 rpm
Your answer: 2500 rpm
